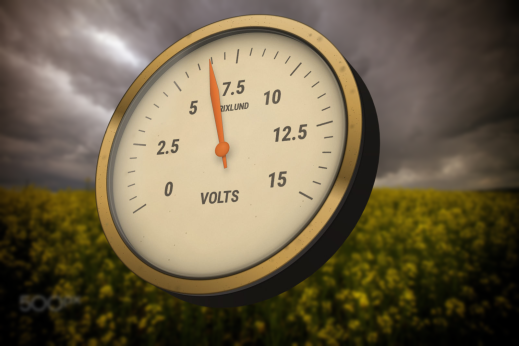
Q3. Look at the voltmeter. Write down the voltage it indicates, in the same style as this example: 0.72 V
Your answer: 6.5 V
